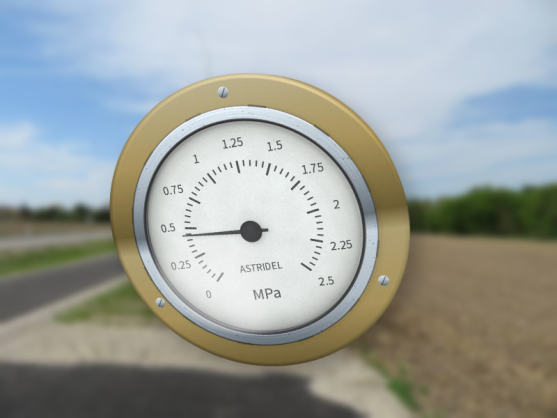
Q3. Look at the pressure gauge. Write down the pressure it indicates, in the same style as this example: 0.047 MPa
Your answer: 0.45 MPa
